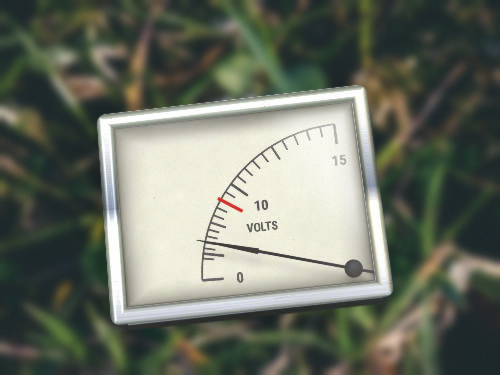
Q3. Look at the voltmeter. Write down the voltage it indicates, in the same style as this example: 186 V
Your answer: 6 V
